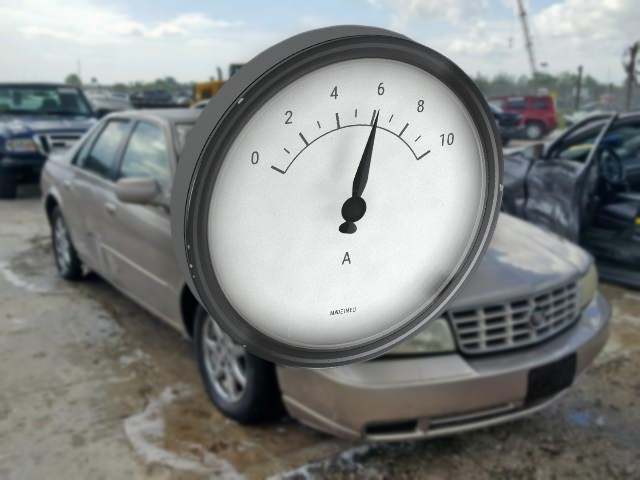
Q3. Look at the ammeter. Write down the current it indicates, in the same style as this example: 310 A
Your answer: 6 A
